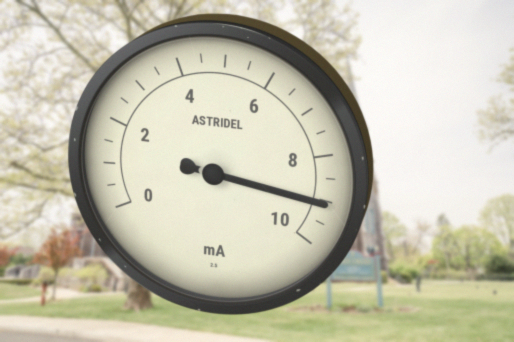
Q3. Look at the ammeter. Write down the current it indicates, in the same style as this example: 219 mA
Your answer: 9 mA
